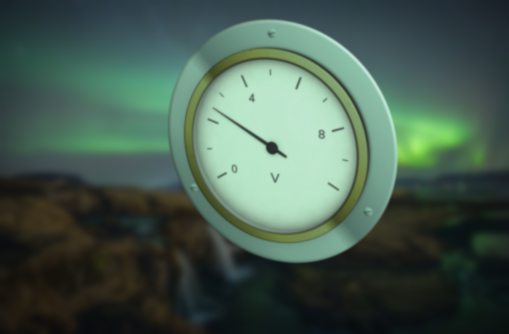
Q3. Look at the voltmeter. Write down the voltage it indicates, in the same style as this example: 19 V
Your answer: 2.5 V
